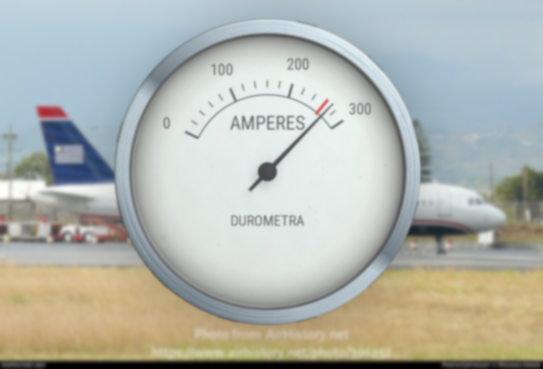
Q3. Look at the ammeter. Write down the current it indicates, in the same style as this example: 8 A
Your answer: 270 A
